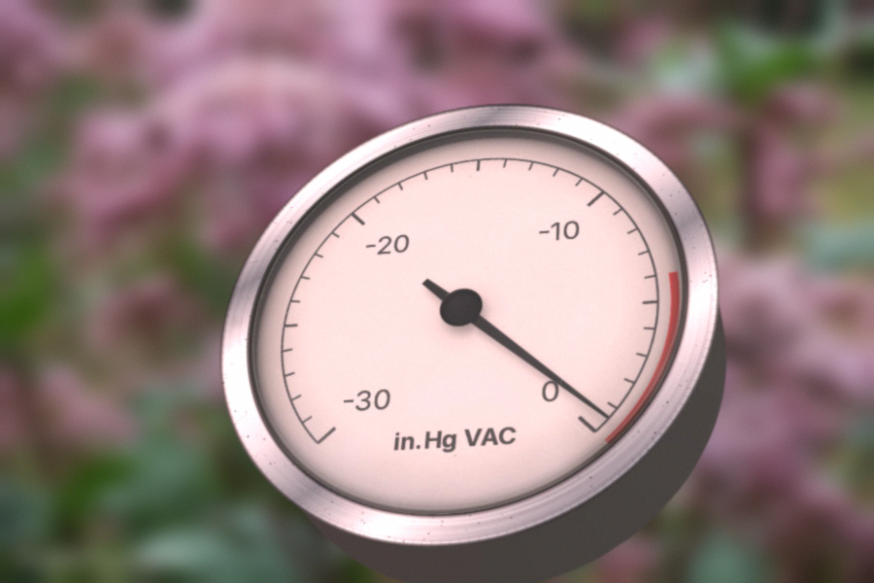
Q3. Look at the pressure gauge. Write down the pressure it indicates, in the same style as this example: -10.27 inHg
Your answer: -0.5 inHg
